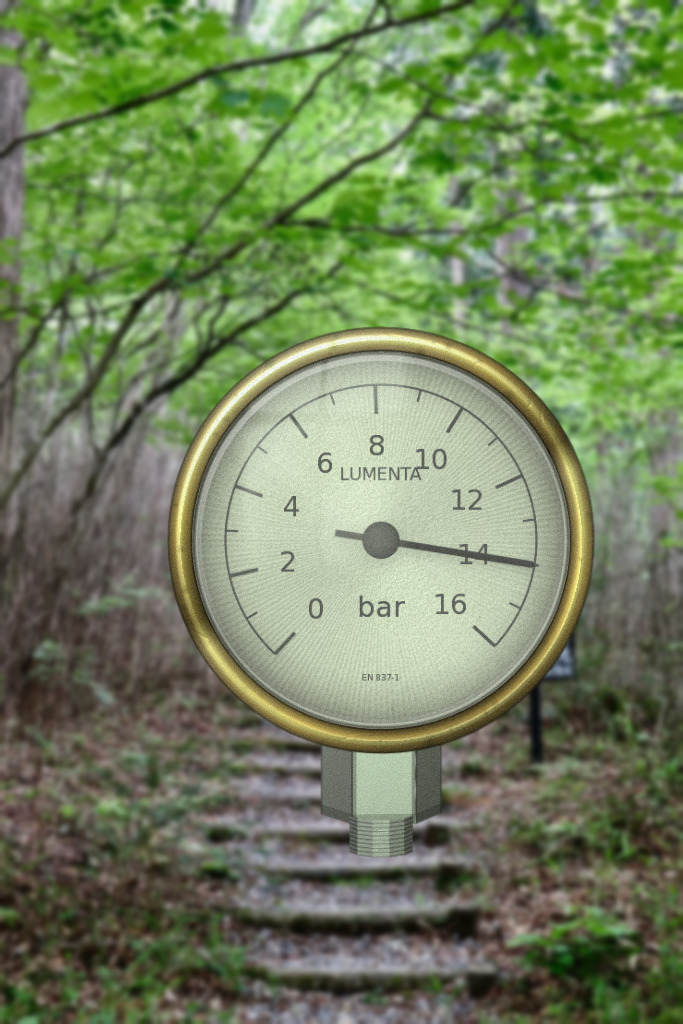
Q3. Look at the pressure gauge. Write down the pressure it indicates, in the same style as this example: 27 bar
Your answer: 14 bar
